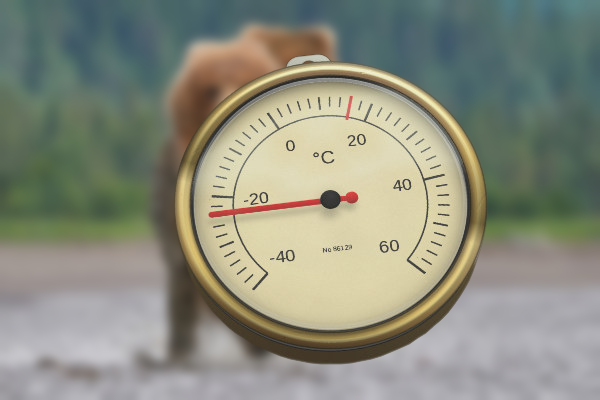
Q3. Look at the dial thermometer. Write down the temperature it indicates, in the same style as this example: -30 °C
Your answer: -24 °C
